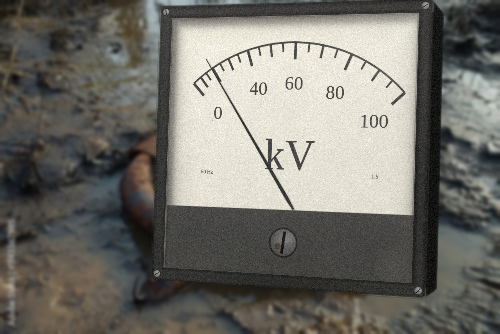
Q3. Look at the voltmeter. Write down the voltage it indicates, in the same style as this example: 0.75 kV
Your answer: 20 kV
